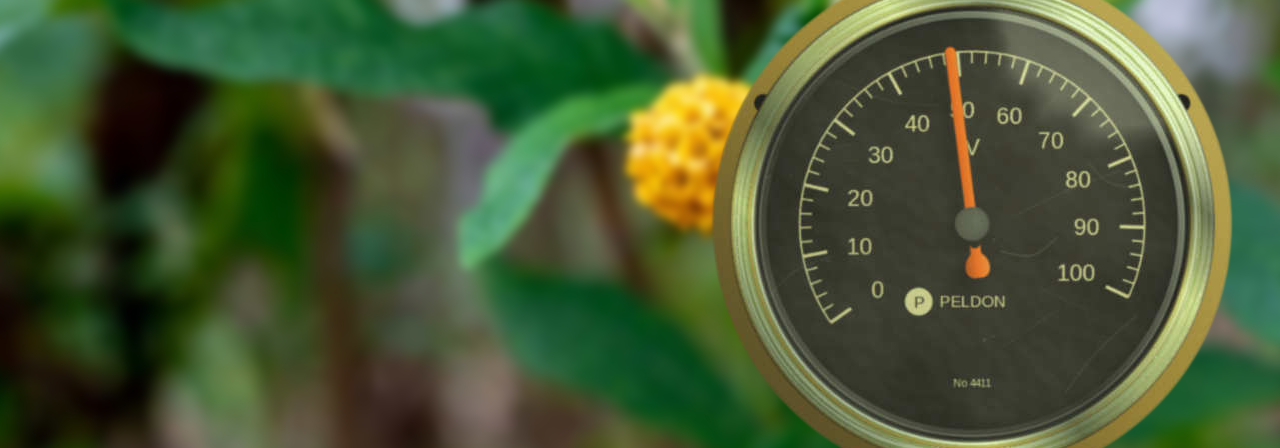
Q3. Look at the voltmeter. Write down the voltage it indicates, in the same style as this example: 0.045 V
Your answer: 49 V
